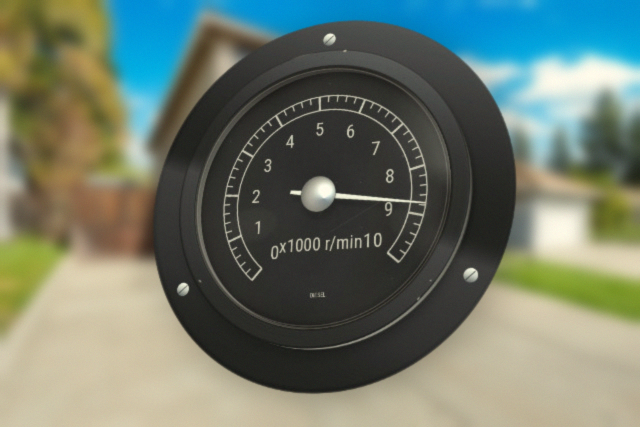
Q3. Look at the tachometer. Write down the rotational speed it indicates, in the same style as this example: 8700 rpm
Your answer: 8800 rpm
